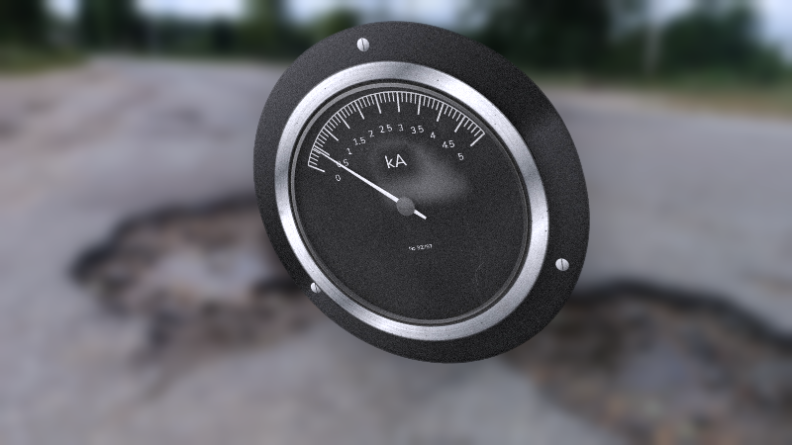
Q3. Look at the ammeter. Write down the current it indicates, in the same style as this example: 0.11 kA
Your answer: 0.5 kA
